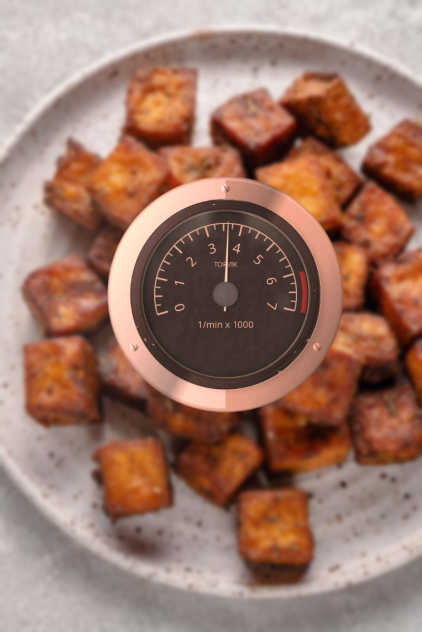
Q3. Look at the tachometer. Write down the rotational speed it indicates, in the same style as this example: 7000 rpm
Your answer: 3625 rpm
